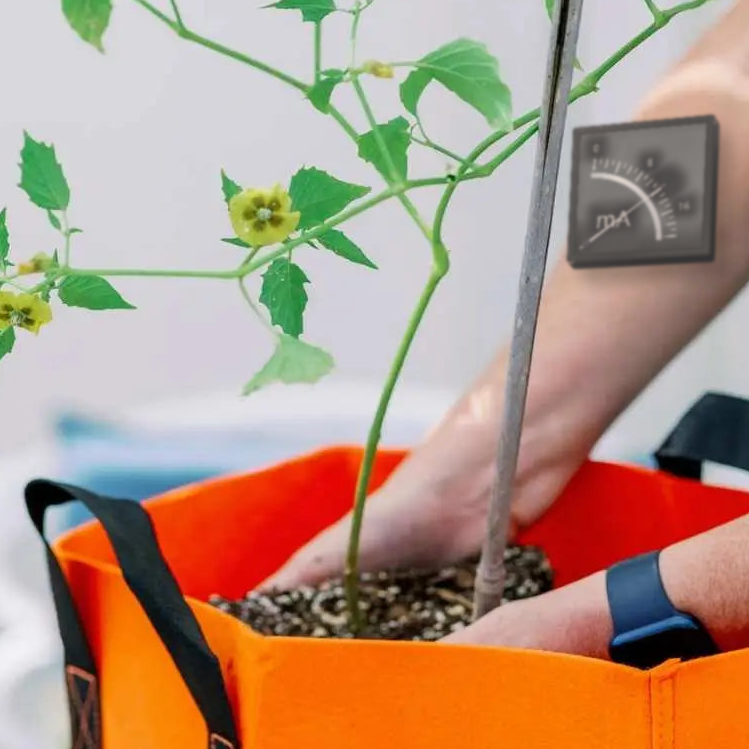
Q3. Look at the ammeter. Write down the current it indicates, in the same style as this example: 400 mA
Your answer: 12 mA
